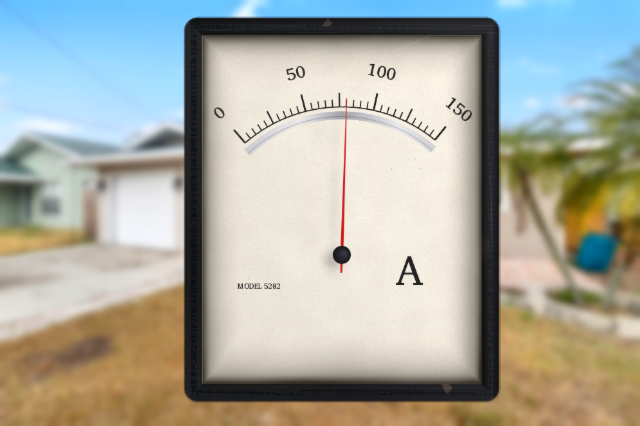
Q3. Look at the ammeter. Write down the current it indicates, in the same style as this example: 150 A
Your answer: 80 A
